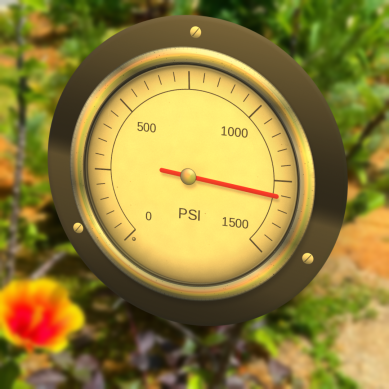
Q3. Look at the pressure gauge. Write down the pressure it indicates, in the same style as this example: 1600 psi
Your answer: 1300 psi
